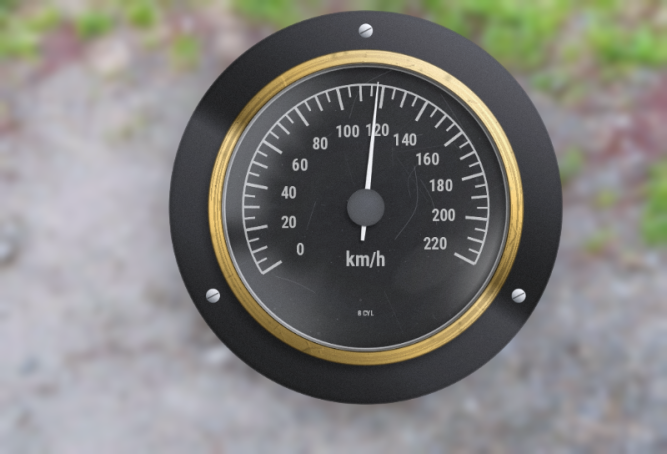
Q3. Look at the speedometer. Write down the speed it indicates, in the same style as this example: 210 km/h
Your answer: 117.5 km/h
